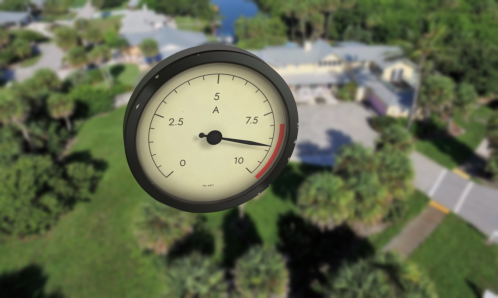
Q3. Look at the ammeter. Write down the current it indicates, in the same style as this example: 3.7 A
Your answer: 8.75 A
